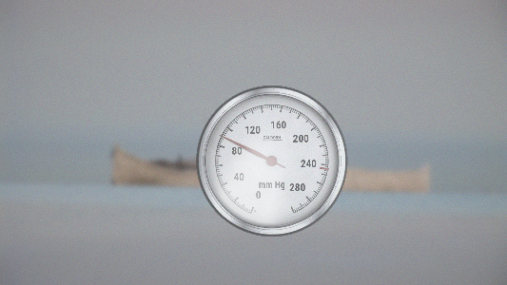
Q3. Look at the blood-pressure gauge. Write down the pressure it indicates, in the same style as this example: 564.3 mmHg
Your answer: 90 mmHg
